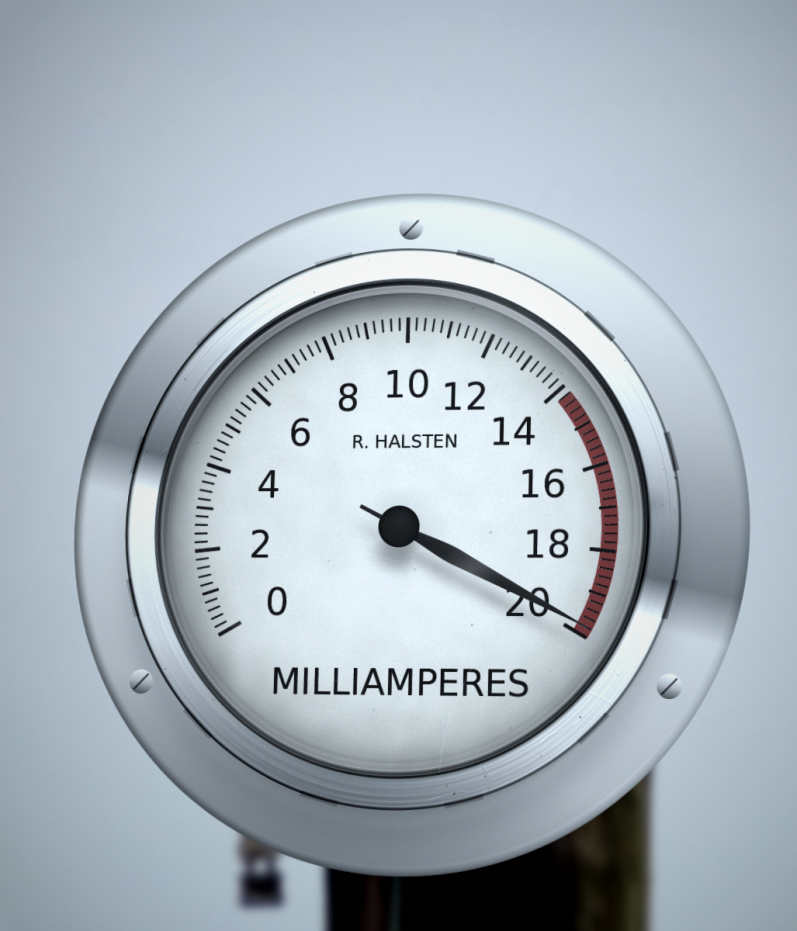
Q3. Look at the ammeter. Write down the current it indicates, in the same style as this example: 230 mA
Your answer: 19.8 mA
